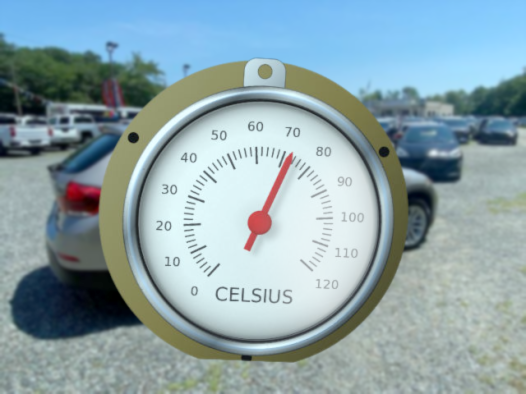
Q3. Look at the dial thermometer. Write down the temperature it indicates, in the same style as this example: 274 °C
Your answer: 72 °C
